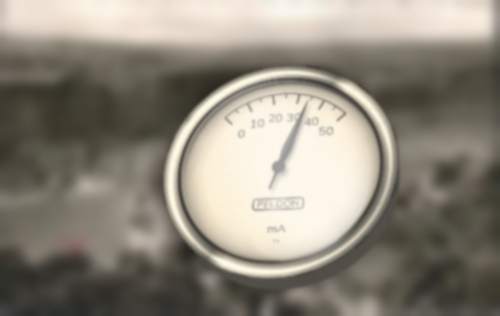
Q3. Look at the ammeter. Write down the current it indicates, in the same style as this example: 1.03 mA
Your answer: 35 mA
